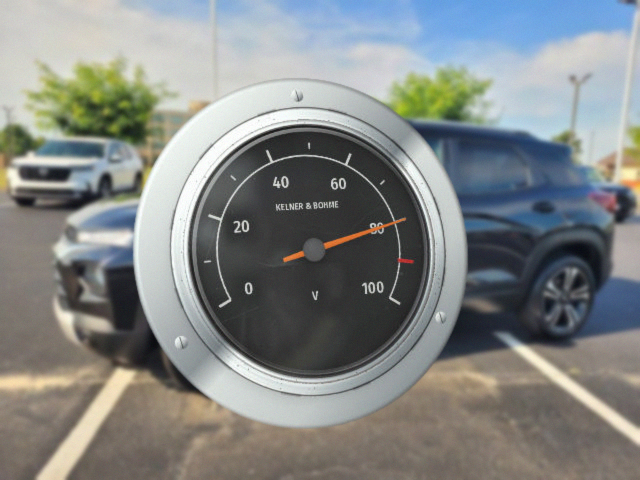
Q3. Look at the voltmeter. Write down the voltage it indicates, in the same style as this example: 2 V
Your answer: 80 V
